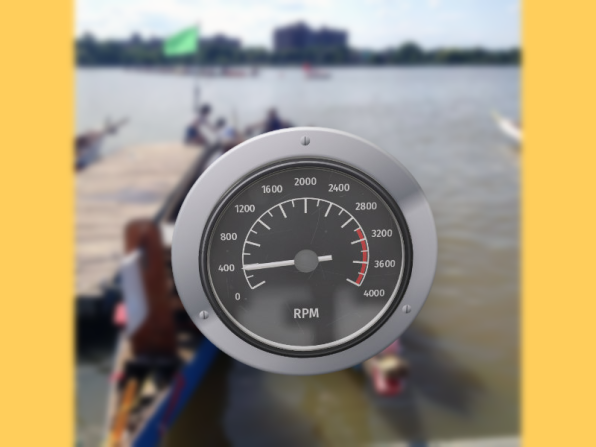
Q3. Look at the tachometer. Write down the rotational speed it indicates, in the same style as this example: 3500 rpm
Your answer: 400 rpm
